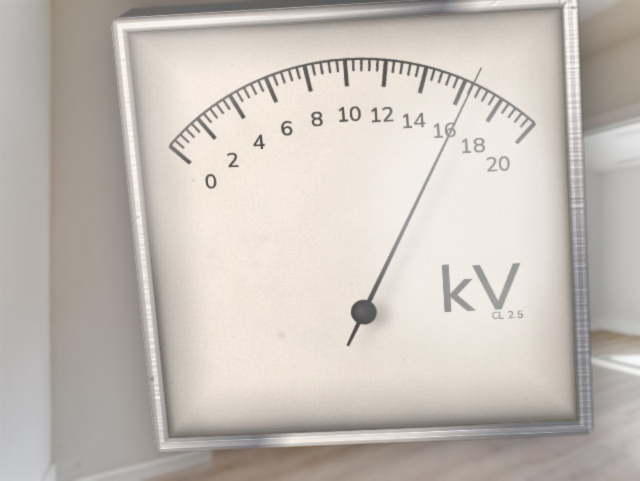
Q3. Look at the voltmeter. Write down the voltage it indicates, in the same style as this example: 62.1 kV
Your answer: 16.4 kV
